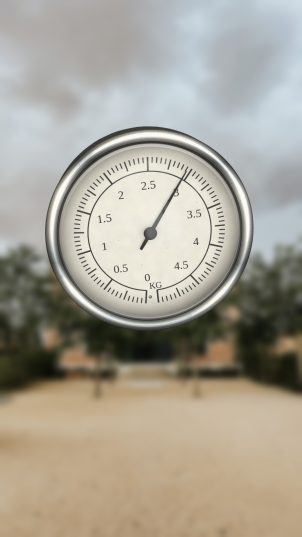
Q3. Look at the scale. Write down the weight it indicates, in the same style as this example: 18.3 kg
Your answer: 2.95 kg
